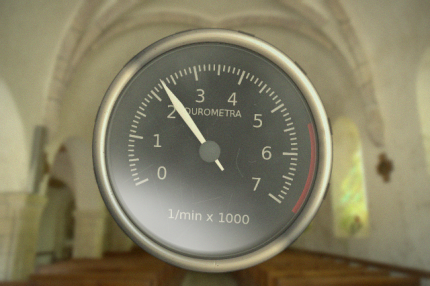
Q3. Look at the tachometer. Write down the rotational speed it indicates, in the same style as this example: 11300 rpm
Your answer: 2300 rpm
